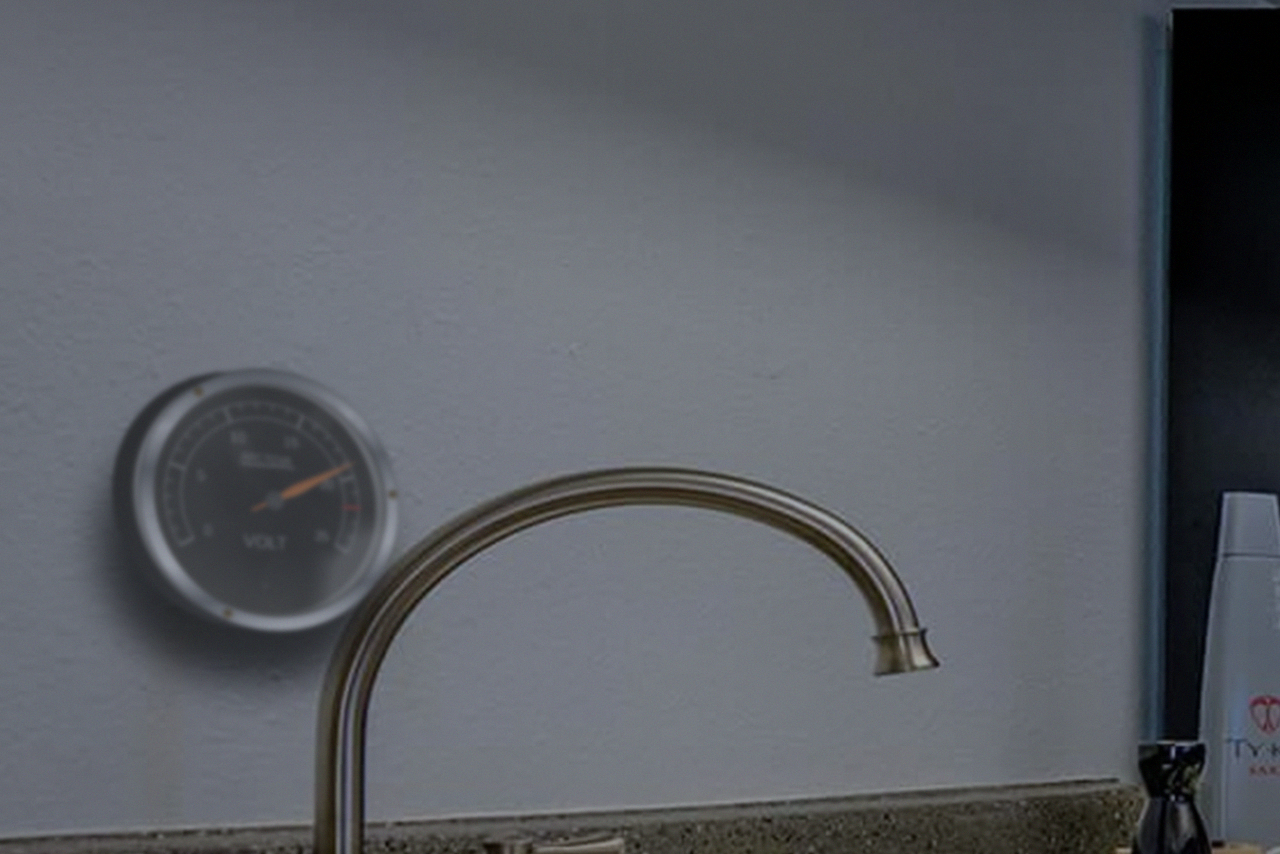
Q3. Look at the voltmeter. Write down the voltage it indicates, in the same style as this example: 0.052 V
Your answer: 19 V
